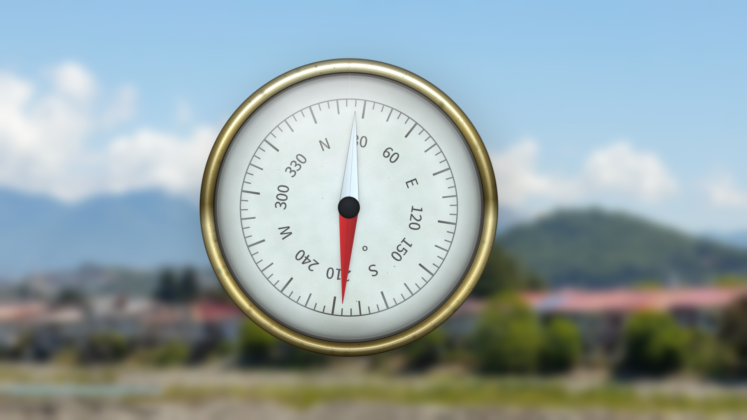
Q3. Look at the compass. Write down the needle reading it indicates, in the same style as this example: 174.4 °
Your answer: 205 °
